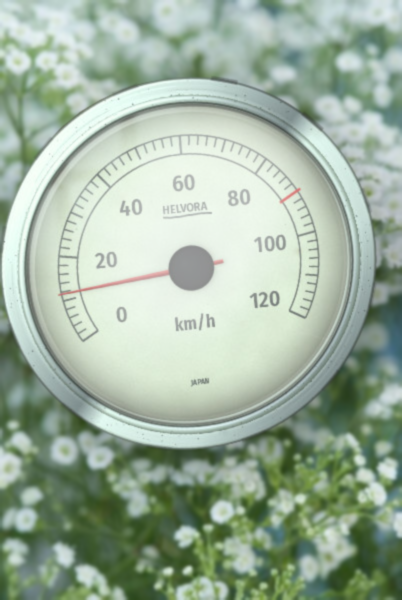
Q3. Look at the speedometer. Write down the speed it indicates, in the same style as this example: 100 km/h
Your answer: 12 km/h
